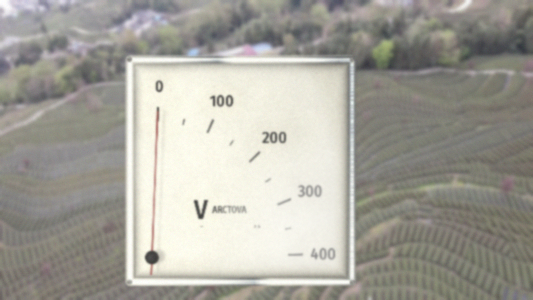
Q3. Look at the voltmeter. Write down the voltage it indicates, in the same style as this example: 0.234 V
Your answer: 0 V
